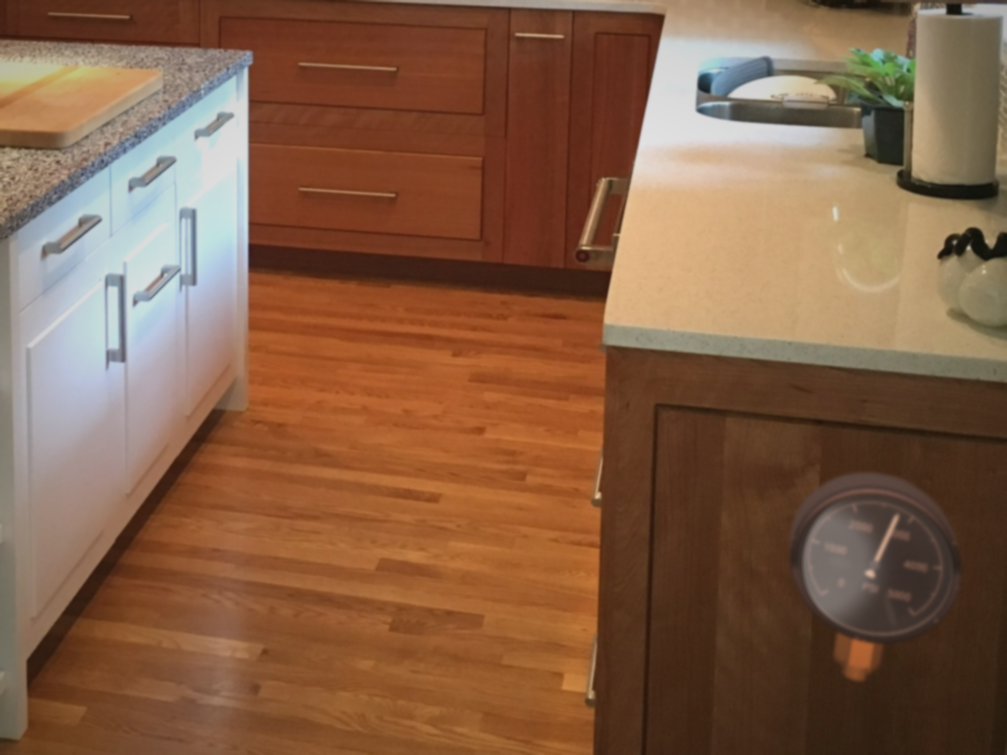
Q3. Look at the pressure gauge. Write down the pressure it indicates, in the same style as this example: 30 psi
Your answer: 2750 psi
